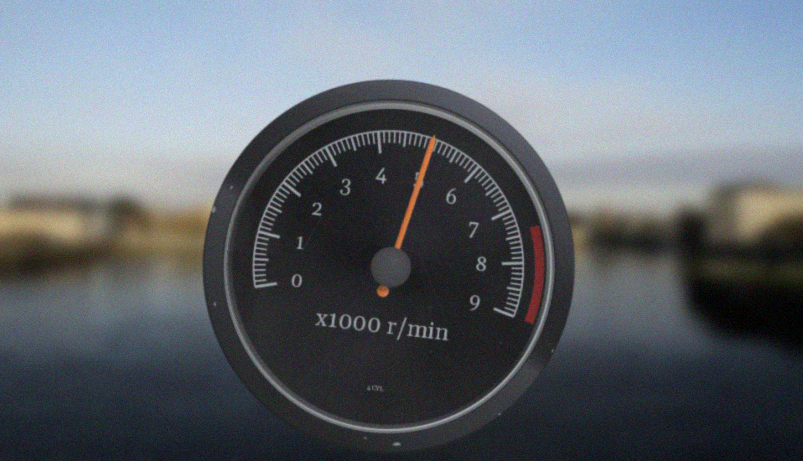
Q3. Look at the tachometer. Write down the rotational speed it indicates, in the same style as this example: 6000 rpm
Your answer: 5000 rpm
